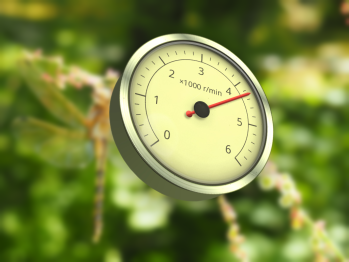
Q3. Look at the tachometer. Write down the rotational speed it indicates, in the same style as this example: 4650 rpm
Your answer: 4300 rpm
